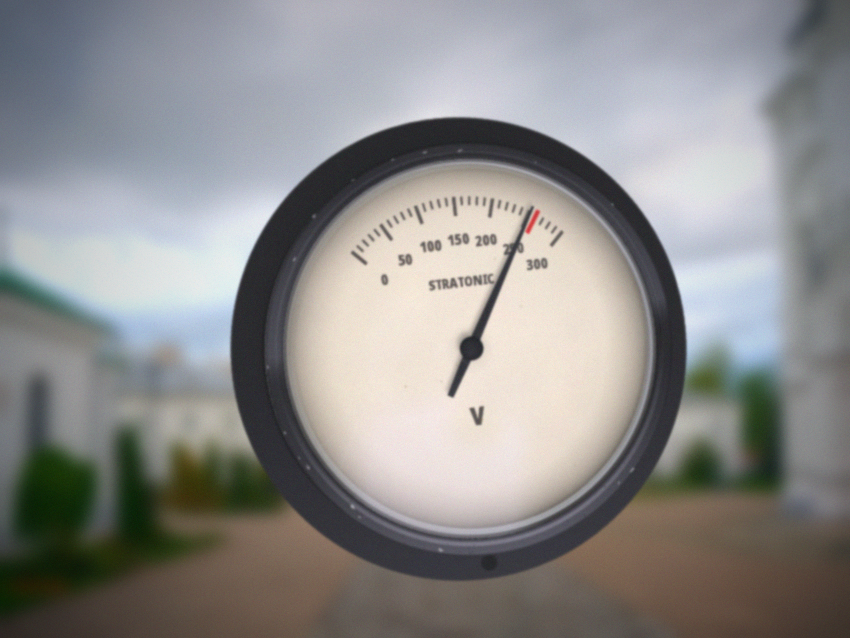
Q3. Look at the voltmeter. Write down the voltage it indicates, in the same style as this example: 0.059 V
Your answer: 250 V
